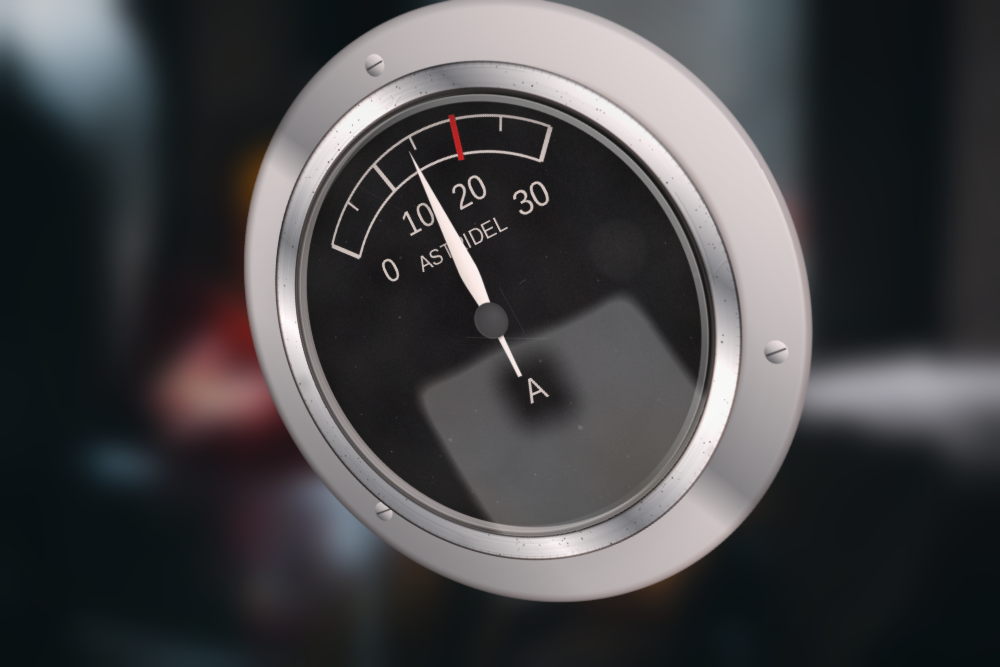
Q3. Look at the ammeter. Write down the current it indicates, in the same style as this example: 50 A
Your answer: 15 A
